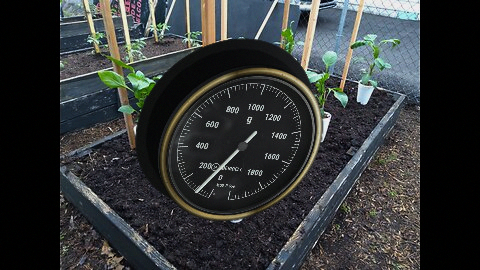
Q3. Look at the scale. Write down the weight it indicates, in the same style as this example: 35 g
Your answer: 100 g
